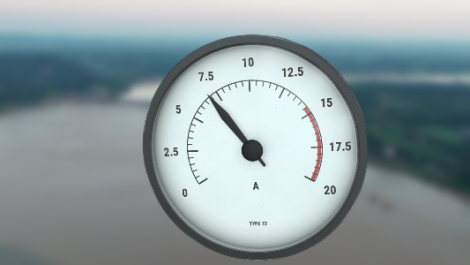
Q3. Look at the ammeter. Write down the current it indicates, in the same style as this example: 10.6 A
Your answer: 7 A
